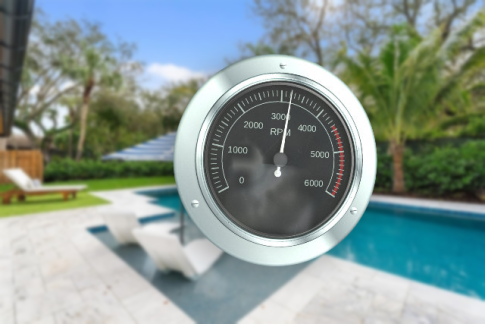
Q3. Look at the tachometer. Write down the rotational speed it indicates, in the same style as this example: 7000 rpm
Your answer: 3200 rpm
